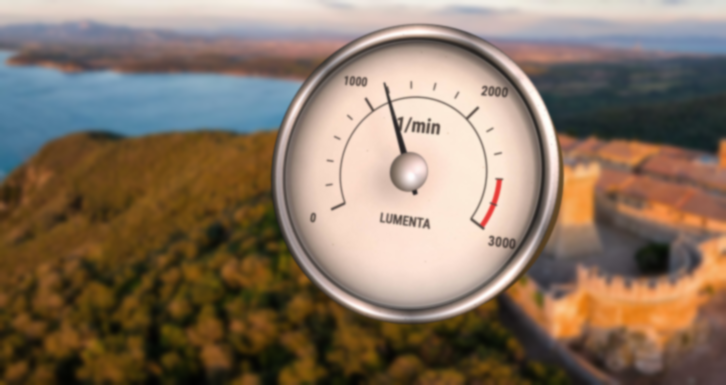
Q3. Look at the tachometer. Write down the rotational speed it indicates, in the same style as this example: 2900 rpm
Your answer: 1200 rpm
